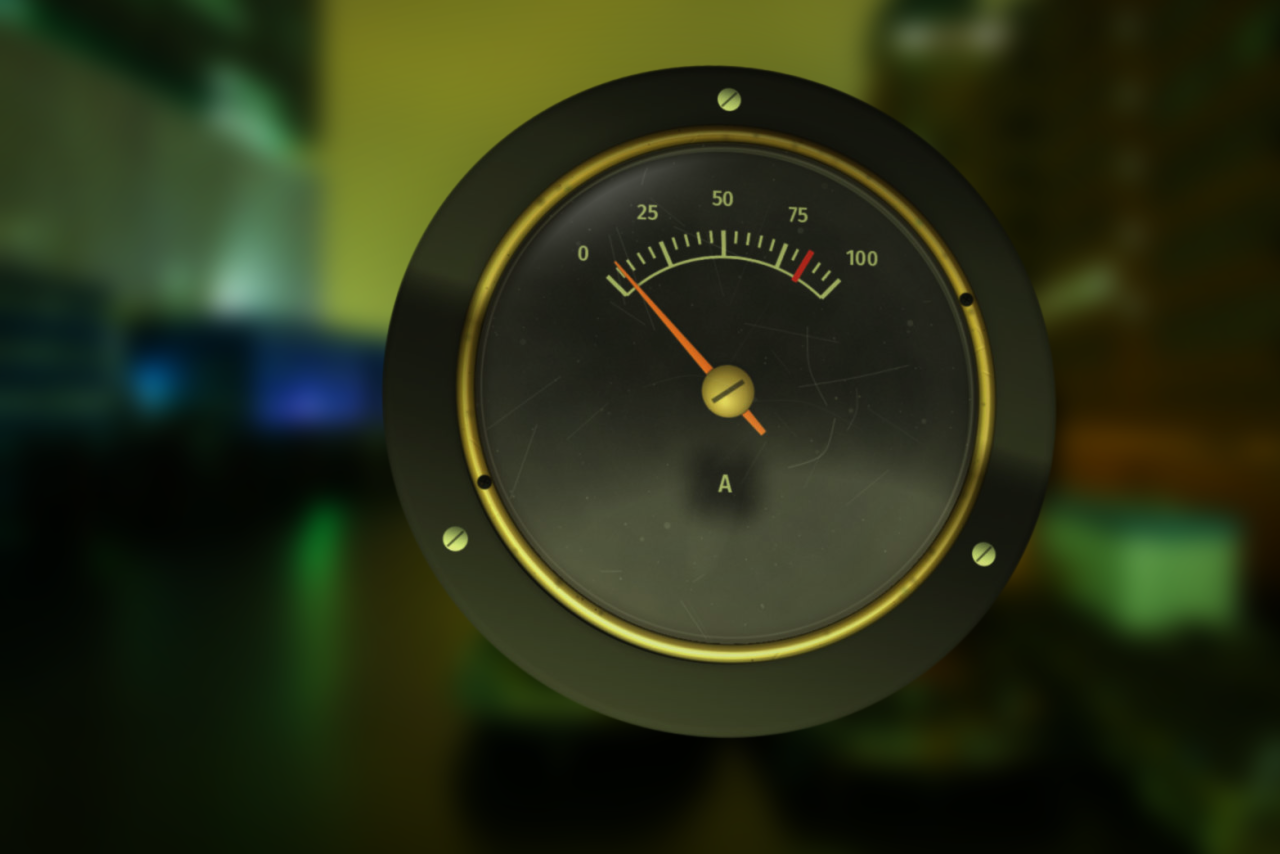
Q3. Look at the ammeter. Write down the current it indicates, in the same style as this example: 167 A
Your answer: 5 A
